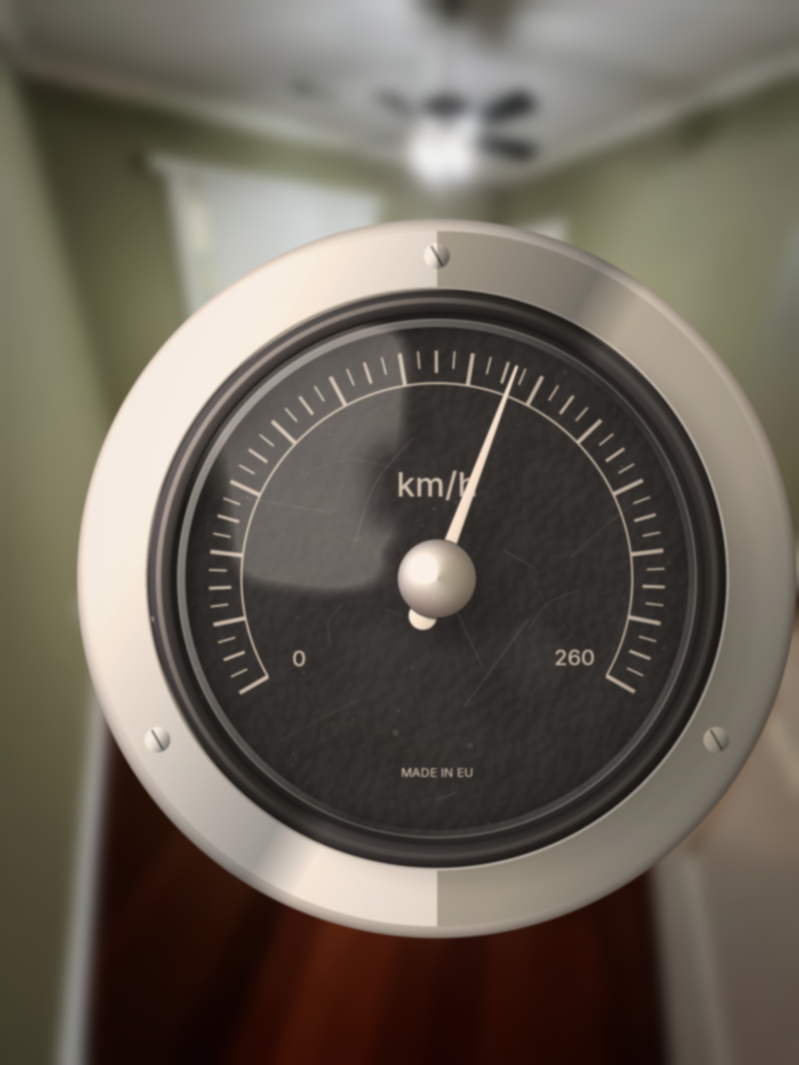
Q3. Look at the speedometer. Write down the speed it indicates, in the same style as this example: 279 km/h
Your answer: 152.5 km/h
